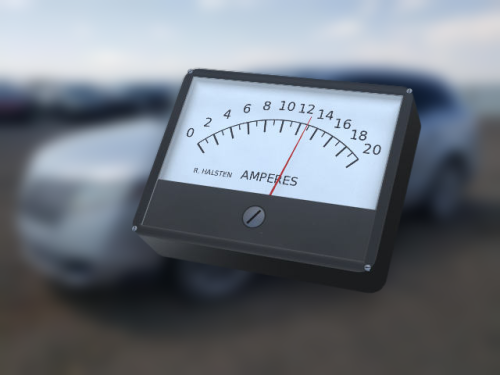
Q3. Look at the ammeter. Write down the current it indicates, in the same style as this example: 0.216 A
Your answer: 13 A
